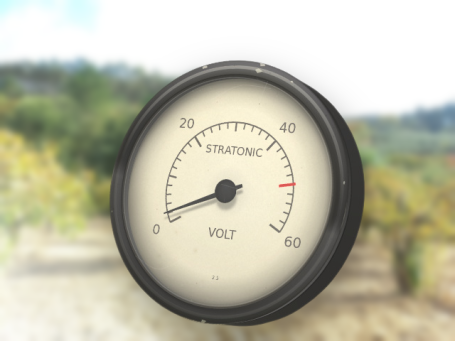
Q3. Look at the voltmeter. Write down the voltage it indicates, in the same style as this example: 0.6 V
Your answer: 2 V
